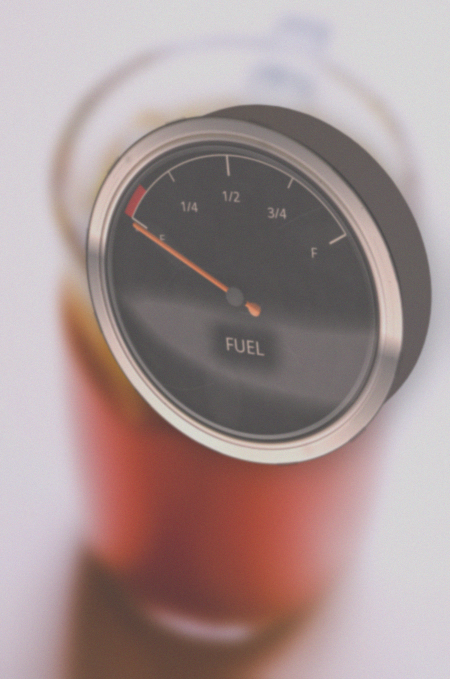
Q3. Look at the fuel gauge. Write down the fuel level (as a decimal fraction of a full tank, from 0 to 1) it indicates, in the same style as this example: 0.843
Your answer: 0
